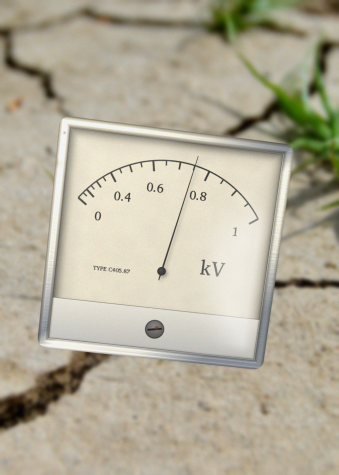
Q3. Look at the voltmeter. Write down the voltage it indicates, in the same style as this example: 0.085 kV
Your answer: 0.75 kV
